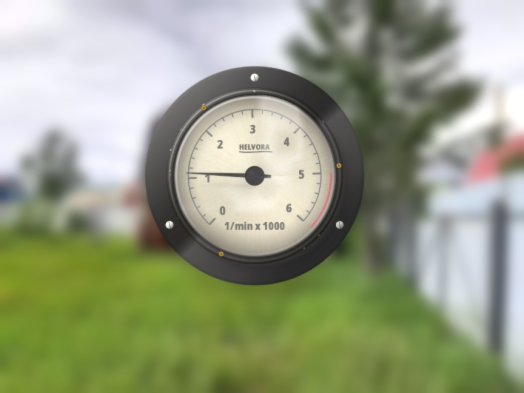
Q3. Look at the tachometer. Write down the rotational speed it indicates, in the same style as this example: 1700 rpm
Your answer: 1100 rpm
